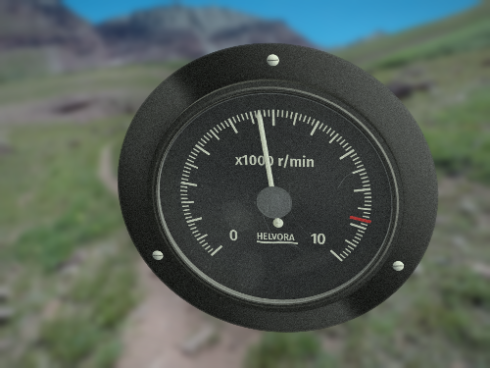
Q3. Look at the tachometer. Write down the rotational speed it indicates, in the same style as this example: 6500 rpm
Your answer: 4700 rpm
